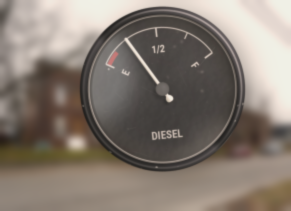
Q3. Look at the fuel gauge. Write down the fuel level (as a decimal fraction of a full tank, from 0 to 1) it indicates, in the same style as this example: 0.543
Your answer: 0.25
